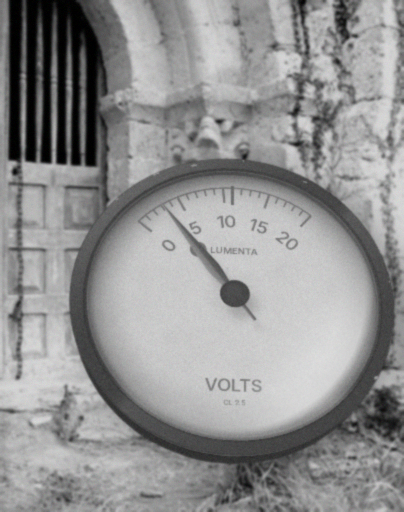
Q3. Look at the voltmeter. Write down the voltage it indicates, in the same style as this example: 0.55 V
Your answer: 3 V
